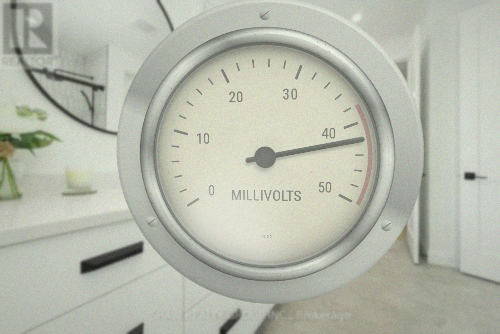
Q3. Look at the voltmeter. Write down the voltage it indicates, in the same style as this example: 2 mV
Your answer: 42 mV
